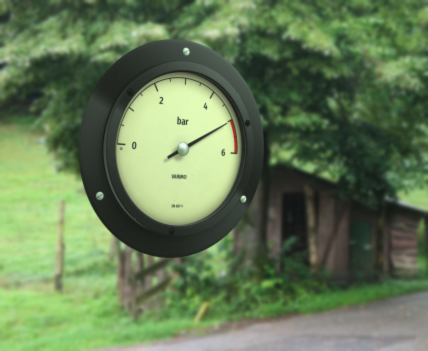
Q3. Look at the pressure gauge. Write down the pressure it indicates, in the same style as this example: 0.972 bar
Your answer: 5 bar
